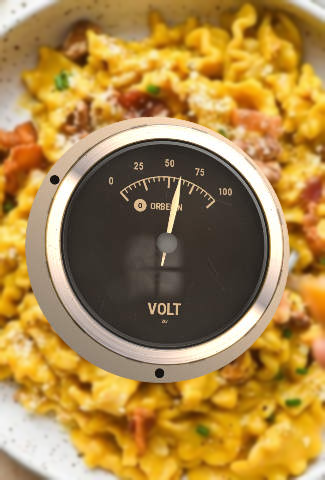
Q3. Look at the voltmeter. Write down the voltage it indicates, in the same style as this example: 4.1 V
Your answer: 60 V
